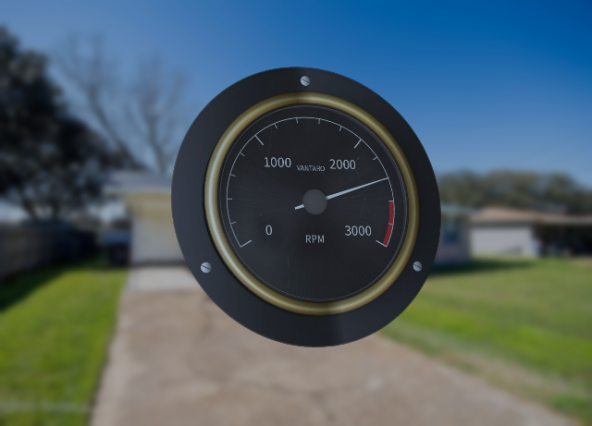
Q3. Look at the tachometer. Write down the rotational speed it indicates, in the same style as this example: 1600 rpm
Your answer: 2400 rpm
